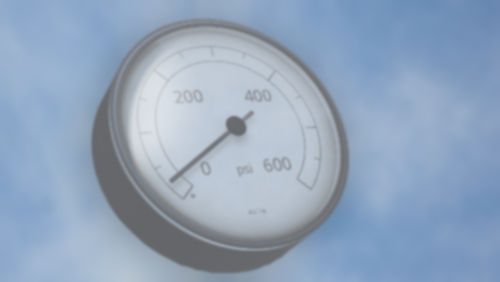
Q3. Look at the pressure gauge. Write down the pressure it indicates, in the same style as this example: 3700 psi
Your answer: 25 psi
